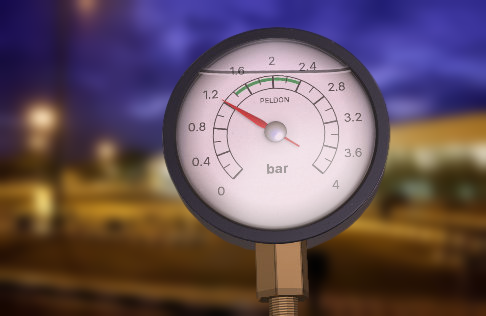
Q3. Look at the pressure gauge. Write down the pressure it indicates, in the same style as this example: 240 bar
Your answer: 1.2 bar
